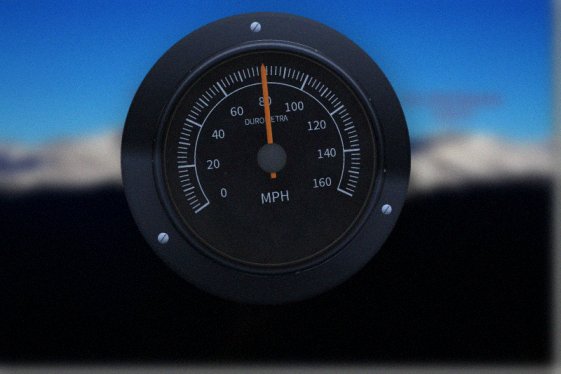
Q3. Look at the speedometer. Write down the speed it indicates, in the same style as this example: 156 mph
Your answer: 80 mph
